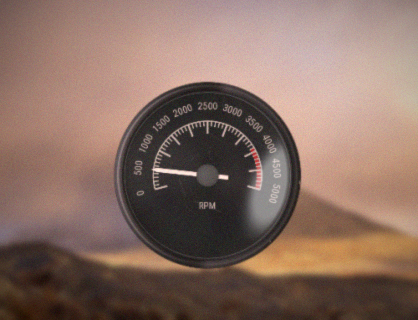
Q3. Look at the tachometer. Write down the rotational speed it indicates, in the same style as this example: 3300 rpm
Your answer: 500 rpm
